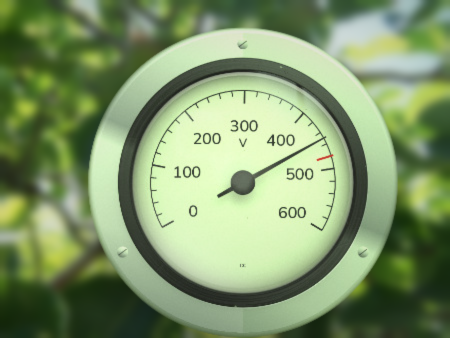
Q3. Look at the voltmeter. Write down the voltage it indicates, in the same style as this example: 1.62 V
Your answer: 450 V
